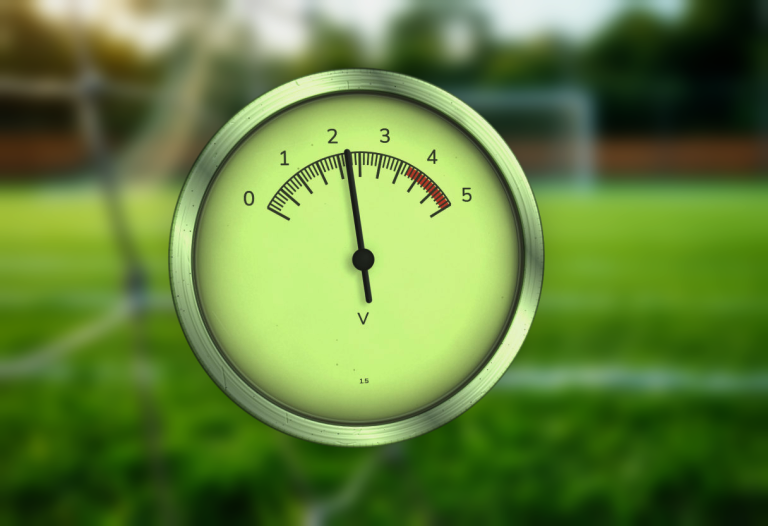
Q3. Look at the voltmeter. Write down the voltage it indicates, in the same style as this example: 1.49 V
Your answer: 2.2 V
